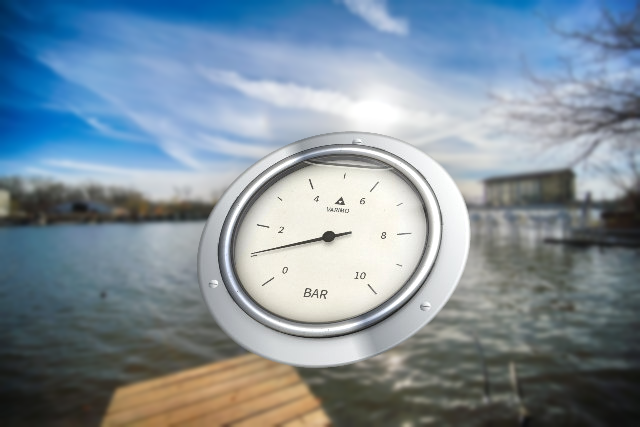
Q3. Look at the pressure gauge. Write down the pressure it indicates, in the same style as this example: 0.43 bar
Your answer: 1 bar
